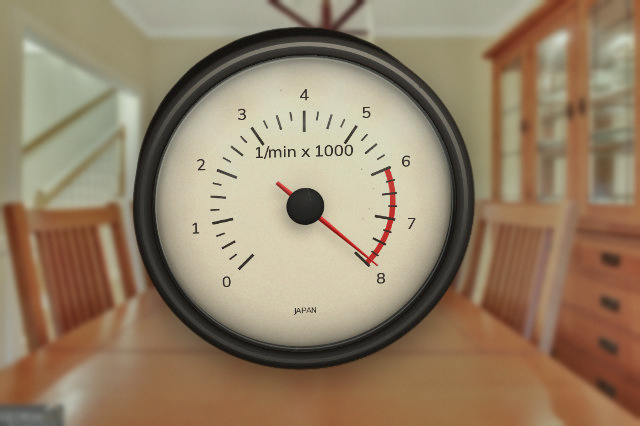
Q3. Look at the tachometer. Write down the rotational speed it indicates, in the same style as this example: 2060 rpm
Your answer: 7875 rpm
